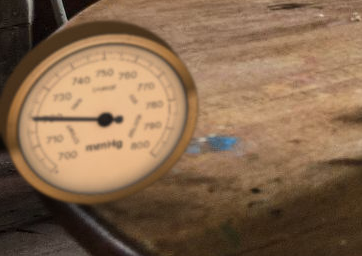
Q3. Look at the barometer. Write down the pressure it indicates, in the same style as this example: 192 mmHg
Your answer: 720 mmHg
